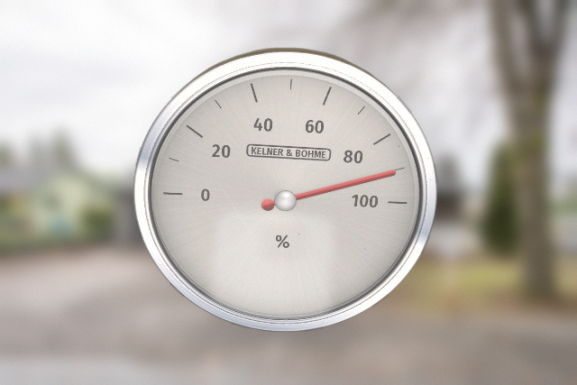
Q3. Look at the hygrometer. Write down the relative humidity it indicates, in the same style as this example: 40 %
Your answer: 90 %
